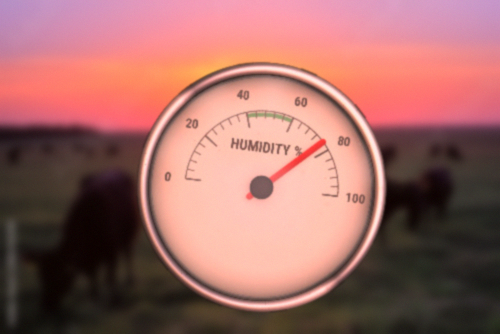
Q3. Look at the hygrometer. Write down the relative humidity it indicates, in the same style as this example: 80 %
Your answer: 76 %
